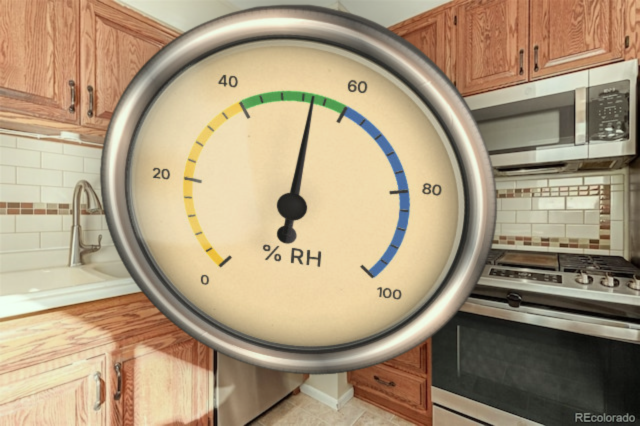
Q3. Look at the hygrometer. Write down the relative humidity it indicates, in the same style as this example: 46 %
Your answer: 54 %
